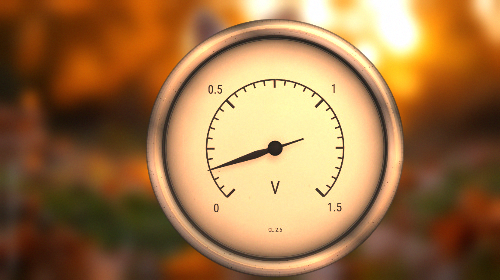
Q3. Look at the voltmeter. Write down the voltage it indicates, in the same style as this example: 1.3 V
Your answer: 0.15 V
